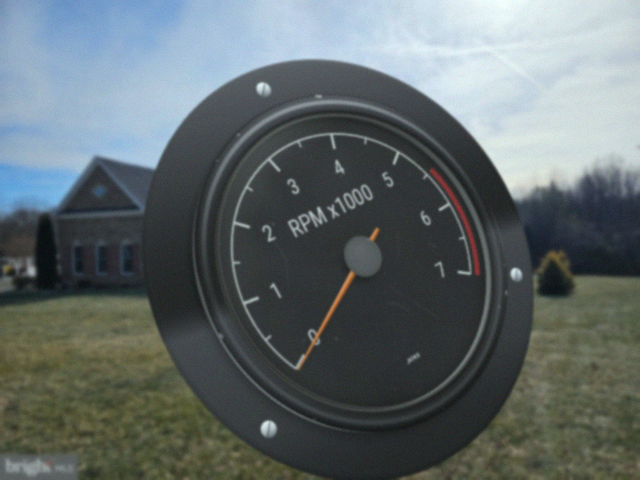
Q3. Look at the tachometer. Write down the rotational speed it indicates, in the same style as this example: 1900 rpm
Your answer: 0 rpm
